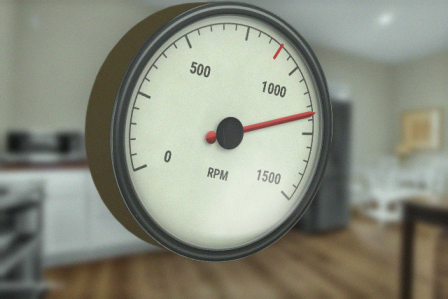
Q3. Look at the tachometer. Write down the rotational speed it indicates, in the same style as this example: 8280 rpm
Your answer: 1175 rpm
